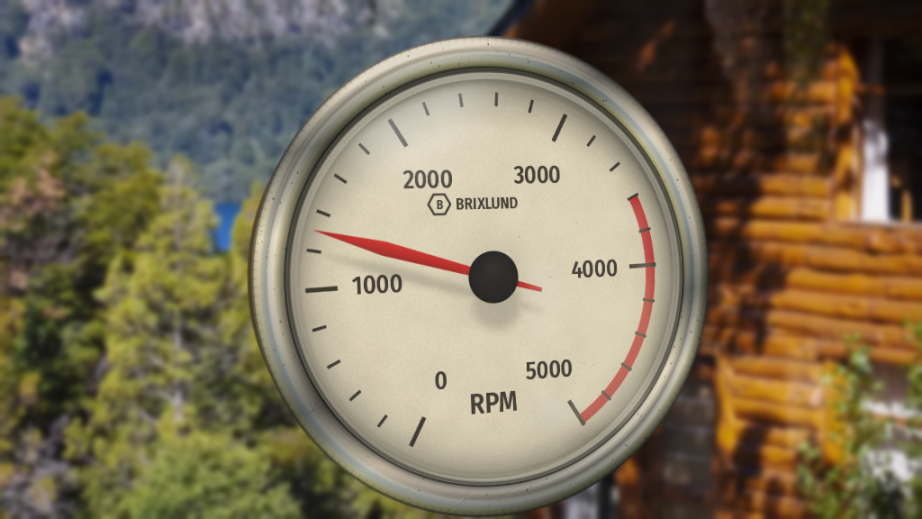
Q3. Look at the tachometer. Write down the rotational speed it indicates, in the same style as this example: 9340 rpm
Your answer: 1300 rpm
